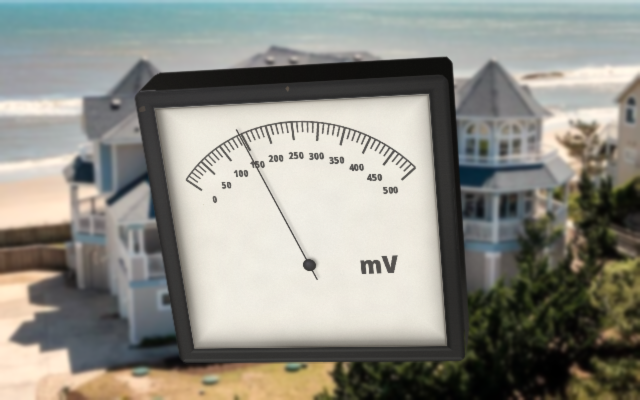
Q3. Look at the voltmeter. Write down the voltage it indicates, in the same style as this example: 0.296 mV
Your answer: 150 mV
